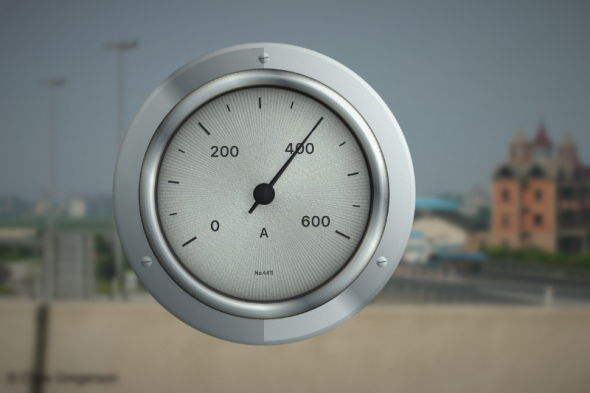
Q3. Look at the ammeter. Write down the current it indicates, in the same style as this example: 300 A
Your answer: 400 A
